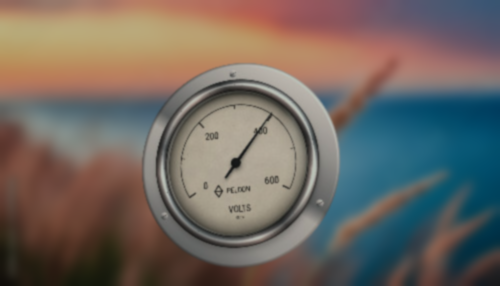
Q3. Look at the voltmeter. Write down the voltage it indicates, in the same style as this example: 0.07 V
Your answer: 400 V
